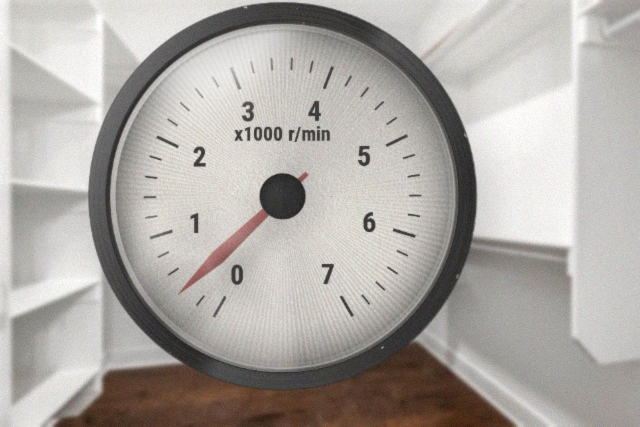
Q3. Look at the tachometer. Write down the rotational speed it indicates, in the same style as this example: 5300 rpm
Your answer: 400 rpm
